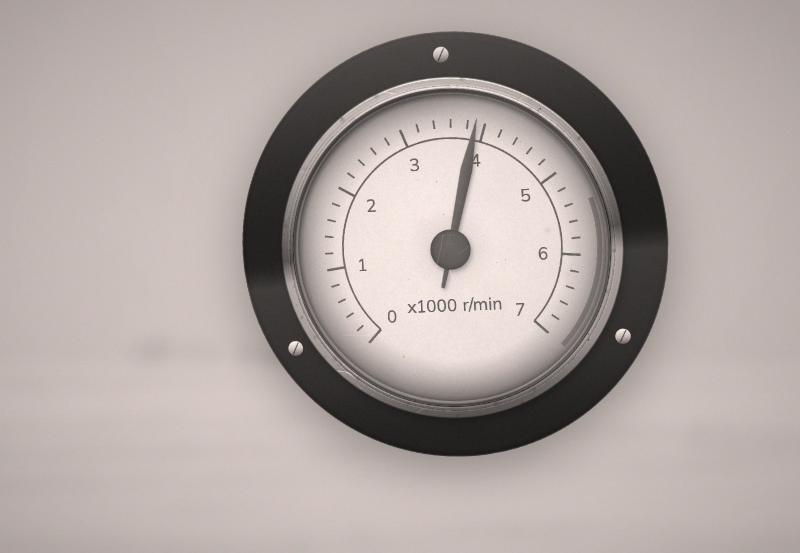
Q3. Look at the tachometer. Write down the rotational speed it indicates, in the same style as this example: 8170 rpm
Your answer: 3900 rpm
